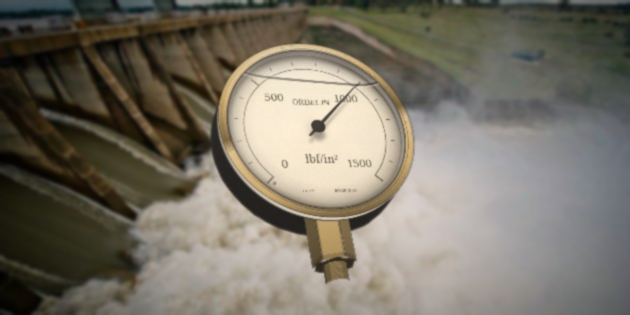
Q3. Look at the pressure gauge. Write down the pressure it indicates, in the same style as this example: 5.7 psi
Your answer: 1000 psi
